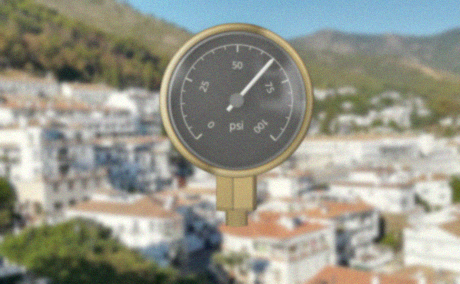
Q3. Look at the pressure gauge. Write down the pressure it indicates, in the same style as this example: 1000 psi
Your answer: 65 psi
